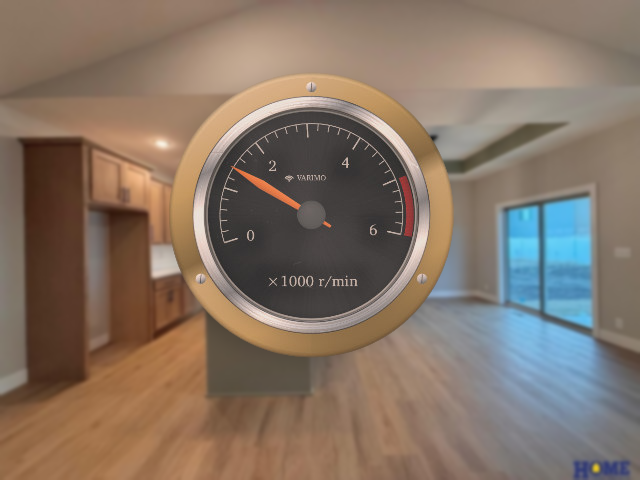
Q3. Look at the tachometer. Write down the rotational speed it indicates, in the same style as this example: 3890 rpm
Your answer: 1400 rpm
